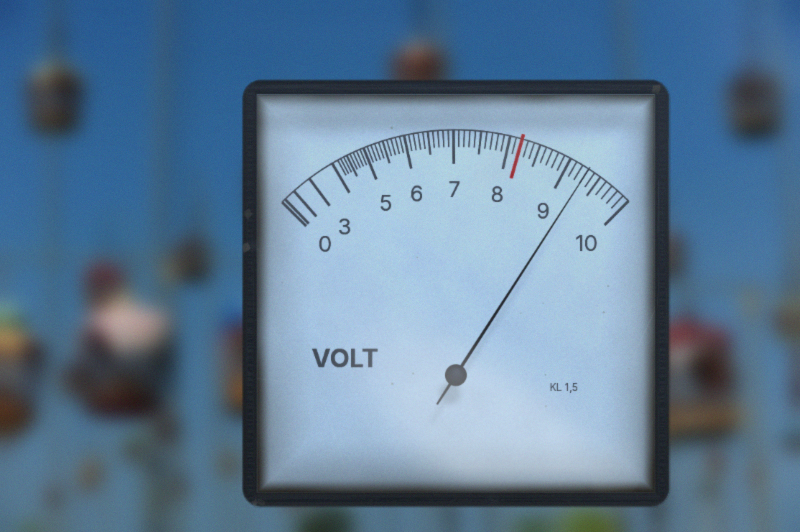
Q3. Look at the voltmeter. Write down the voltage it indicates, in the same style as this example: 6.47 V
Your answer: 9.3 V
